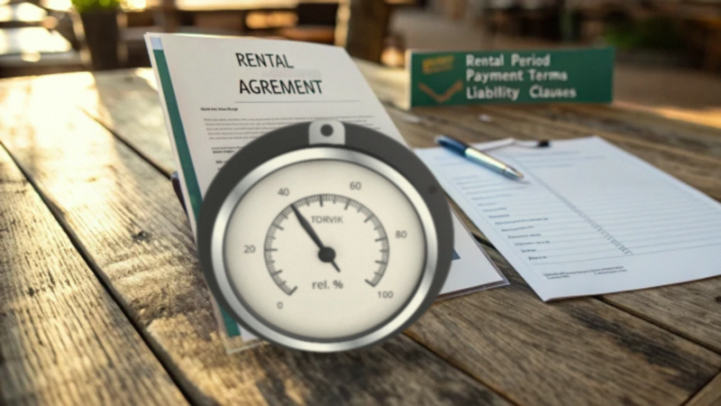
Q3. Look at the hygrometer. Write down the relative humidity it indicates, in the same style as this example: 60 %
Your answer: 40 %
